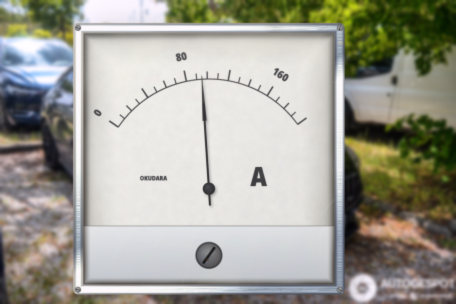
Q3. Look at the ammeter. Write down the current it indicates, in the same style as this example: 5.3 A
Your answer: 95 A
